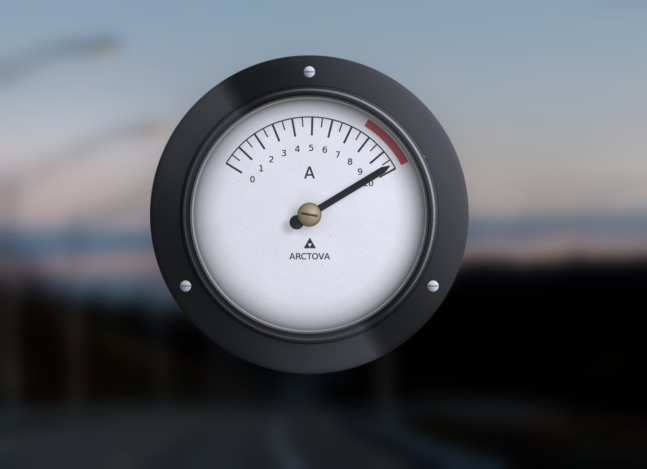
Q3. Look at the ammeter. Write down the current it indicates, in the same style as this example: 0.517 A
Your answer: 9.75 A
